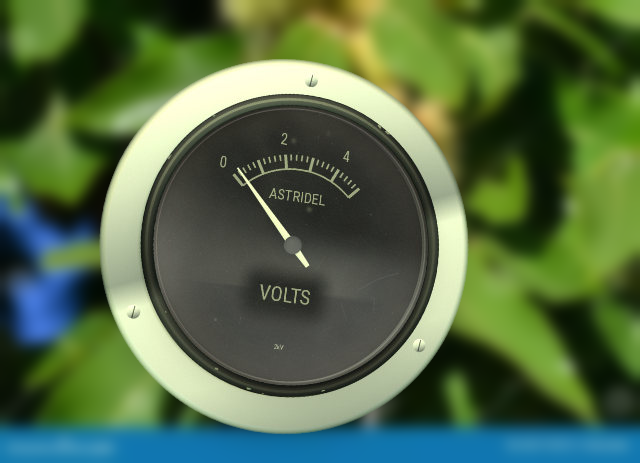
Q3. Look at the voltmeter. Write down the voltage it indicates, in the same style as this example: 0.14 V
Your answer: 0.2 V
